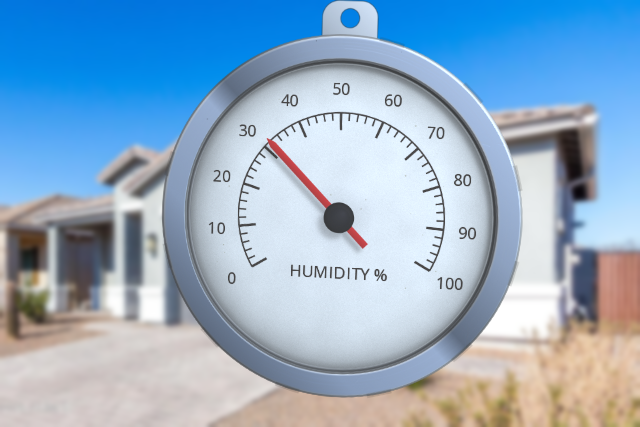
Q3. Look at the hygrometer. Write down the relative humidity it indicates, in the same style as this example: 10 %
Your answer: 32 %
